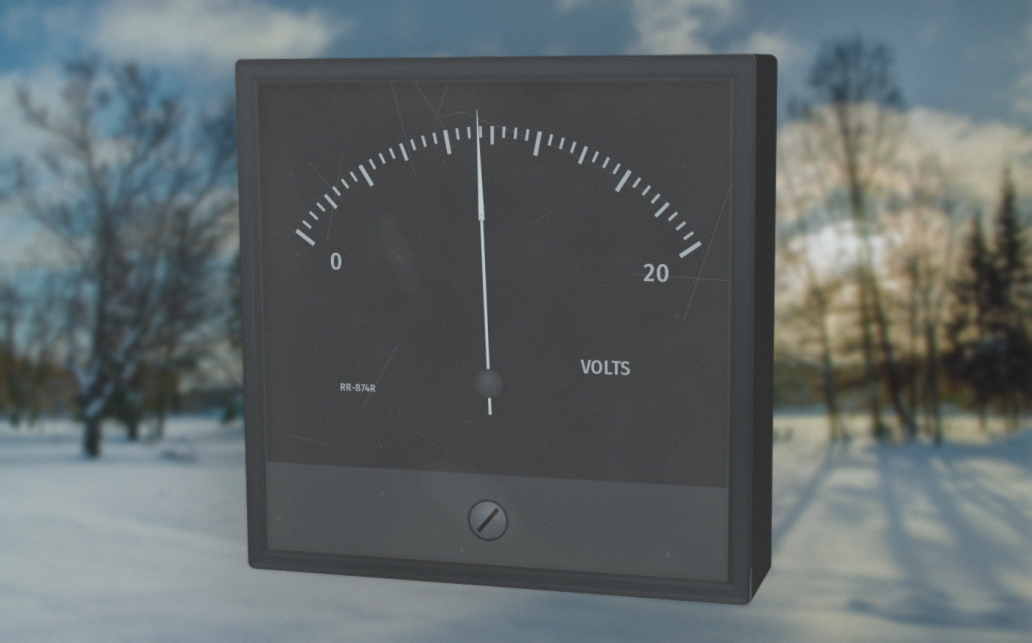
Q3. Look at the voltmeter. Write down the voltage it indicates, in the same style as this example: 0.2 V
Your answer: 9.5 V
